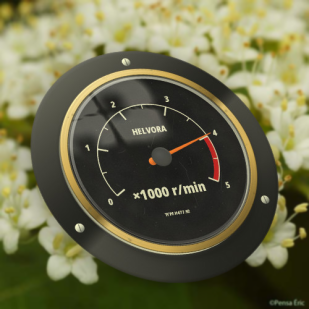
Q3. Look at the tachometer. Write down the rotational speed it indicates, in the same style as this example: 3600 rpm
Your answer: 4000 rpm
